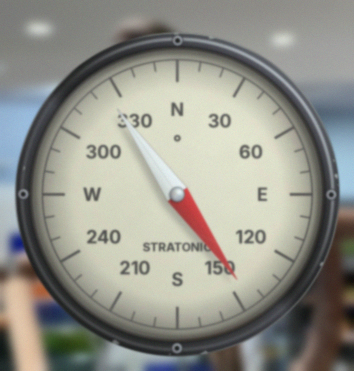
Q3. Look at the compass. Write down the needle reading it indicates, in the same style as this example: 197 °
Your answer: 145 °
